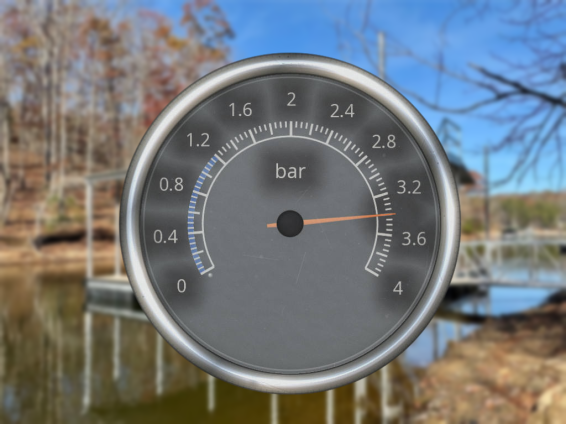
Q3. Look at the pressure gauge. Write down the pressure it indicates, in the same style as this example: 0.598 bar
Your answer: 3.4 bar
